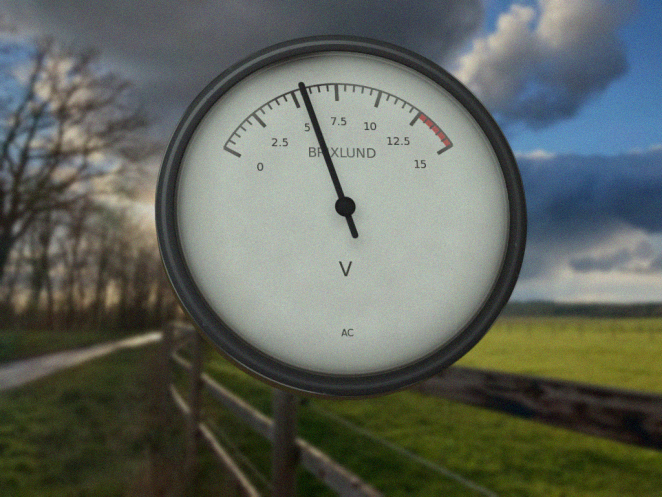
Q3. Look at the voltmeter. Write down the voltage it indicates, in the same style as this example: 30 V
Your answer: 5.5 V
